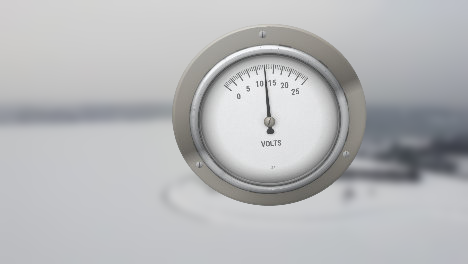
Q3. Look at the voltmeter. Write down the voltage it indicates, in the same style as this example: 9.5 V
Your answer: 12.5 V
